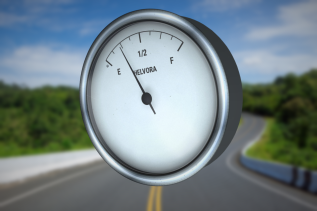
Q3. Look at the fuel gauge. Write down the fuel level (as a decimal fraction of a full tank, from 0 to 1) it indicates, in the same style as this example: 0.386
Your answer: 0.25
